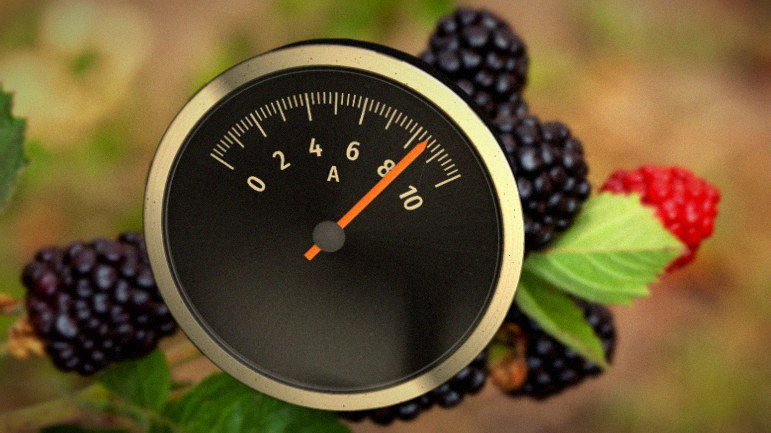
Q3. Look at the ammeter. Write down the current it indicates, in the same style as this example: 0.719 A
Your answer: 8.4 A
